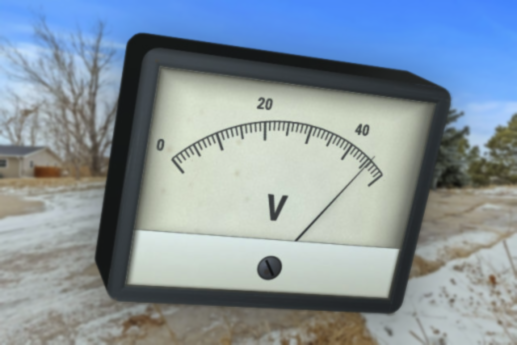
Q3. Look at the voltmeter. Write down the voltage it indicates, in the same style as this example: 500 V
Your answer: 45 V
